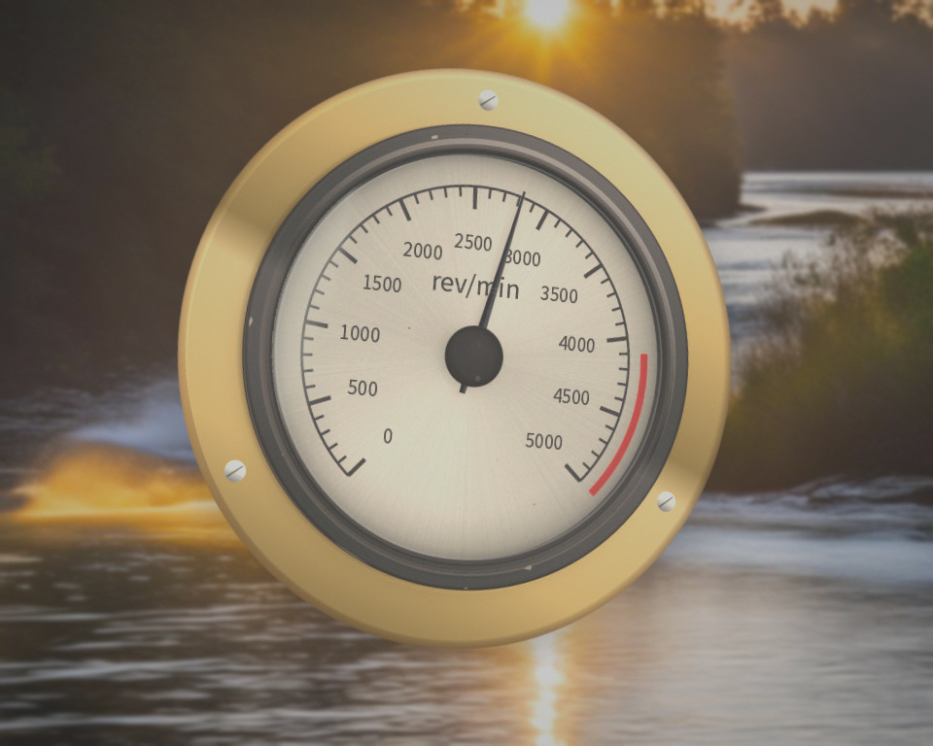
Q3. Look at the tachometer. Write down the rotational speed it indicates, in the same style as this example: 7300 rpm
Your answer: 2800 rpm
